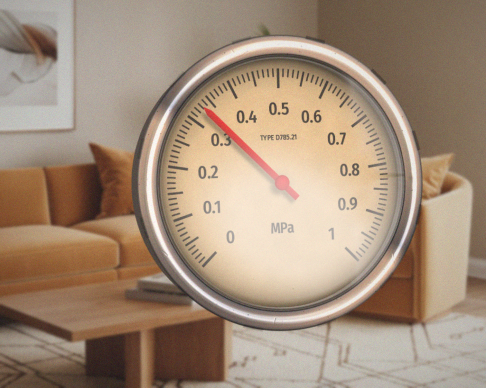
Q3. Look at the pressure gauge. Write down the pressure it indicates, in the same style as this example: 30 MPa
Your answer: 0.33 MPa
